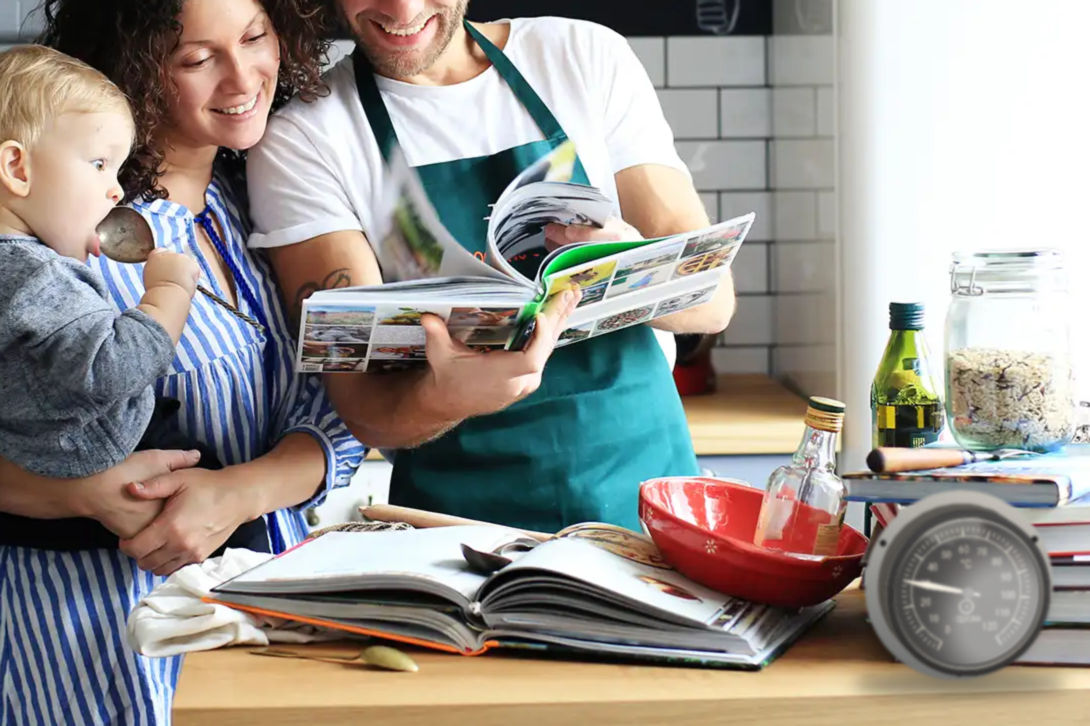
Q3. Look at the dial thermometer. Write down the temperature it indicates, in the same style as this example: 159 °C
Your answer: 30 °C
